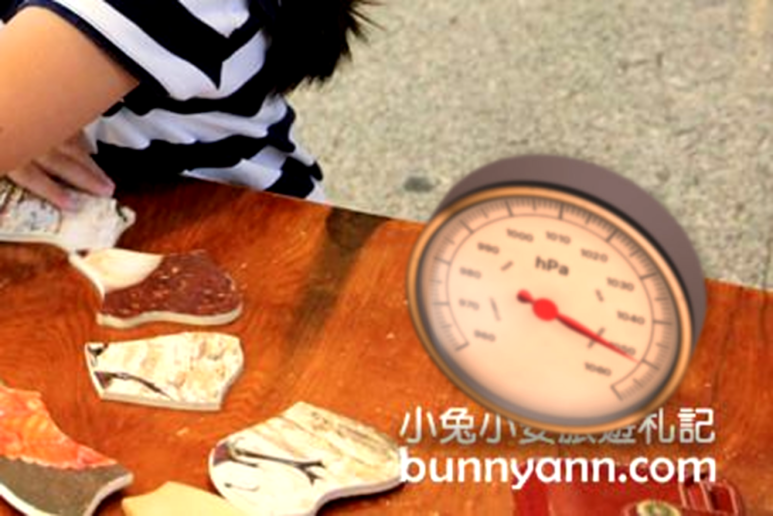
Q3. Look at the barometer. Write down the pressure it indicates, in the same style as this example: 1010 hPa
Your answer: 1050 hPa
